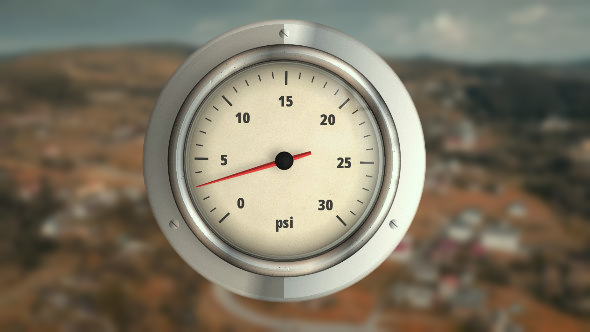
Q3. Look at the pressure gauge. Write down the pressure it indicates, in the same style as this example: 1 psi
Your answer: 3 psi
